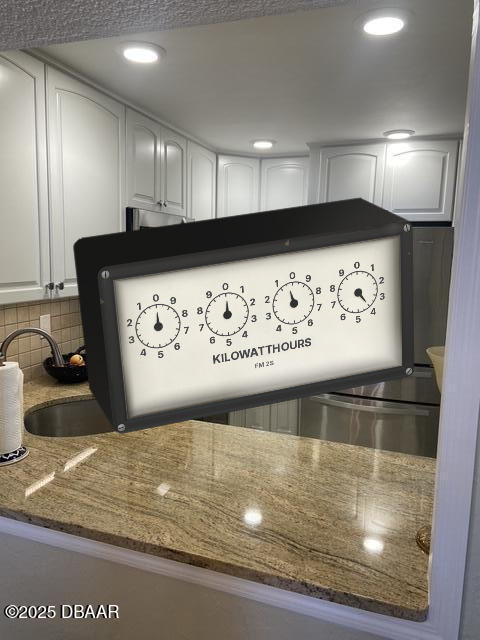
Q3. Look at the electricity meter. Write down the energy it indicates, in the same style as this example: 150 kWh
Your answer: 4 kWh
